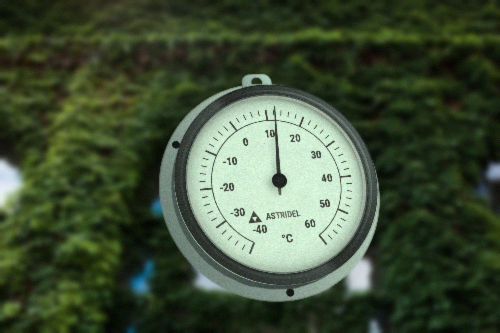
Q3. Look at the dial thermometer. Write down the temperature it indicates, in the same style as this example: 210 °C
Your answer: 12 °C
